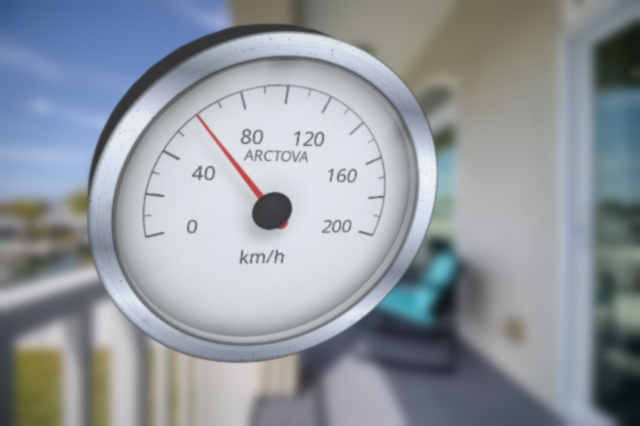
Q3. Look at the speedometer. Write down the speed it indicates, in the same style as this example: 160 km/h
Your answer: 60 km/h
